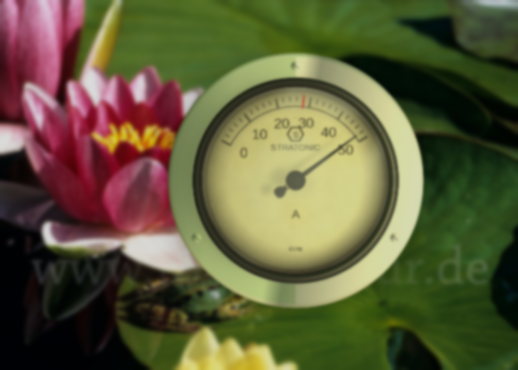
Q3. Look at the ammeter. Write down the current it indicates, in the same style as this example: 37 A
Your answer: 48 A
